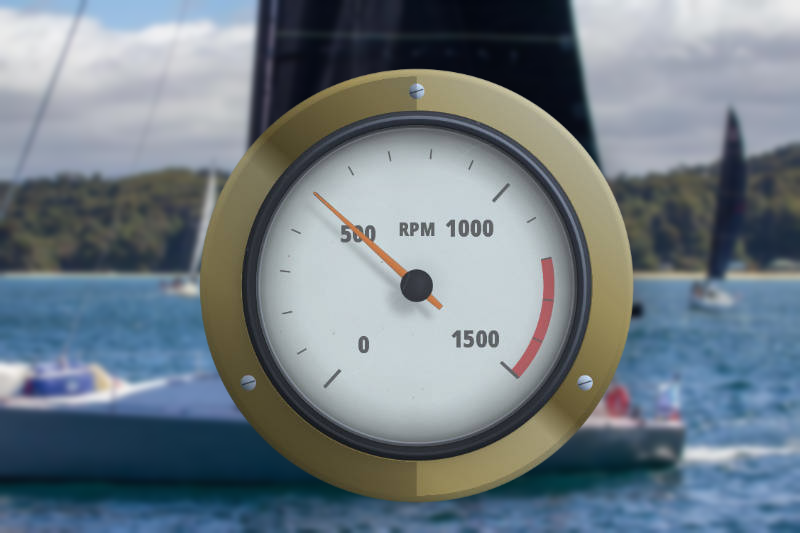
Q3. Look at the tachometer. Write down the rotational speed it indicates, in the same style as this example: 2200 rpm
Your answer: 500 rpm
